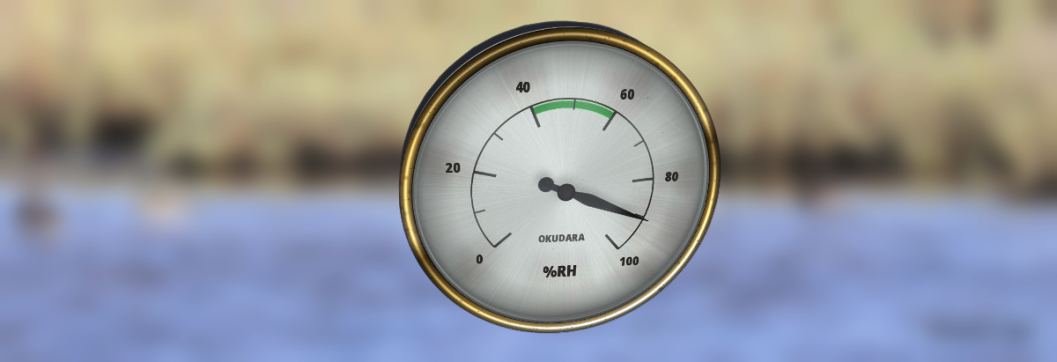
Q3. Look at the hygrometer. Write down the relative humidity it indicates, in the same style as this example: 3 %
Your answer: 90 %
